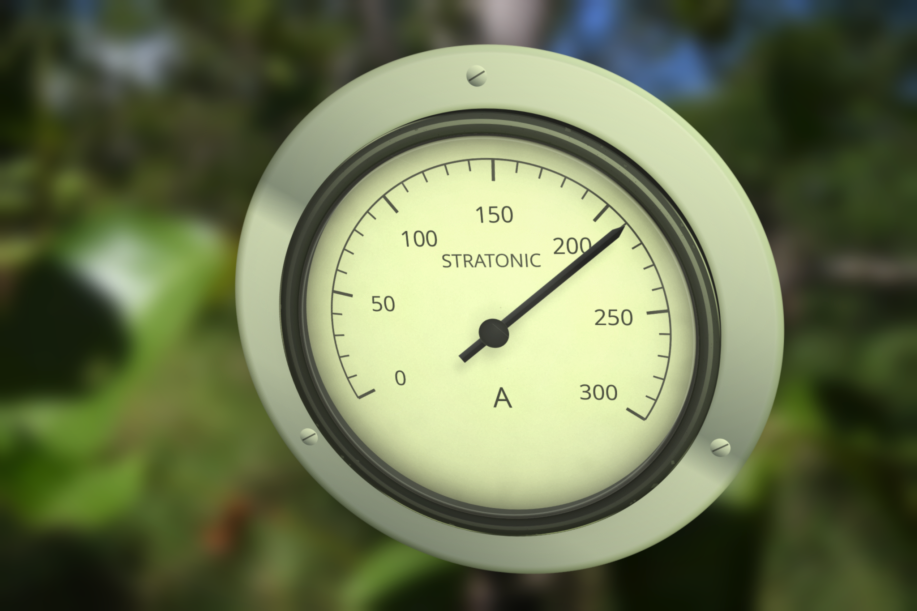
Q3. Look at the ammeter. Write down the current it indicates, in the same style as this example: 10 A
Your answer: 210 A
